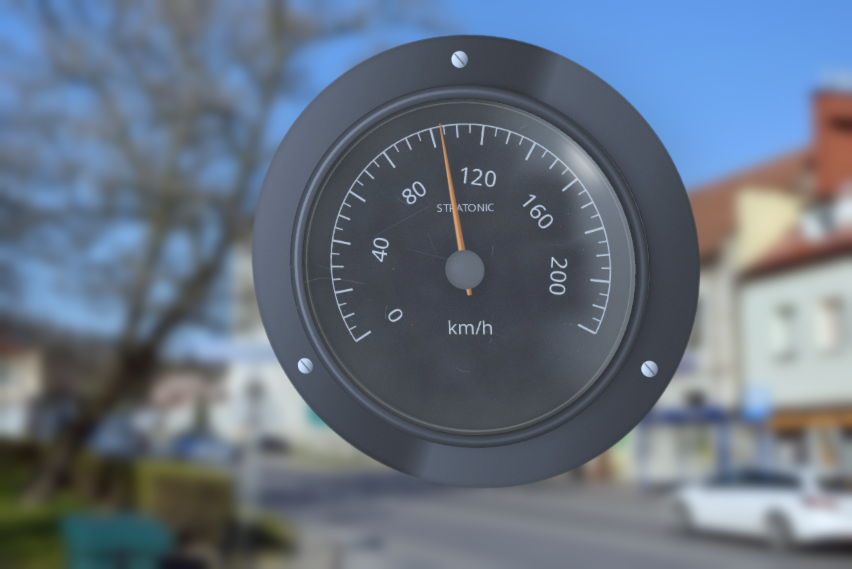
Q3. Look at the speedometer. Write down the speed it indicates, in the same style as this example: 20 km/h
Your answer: 105 km/h
